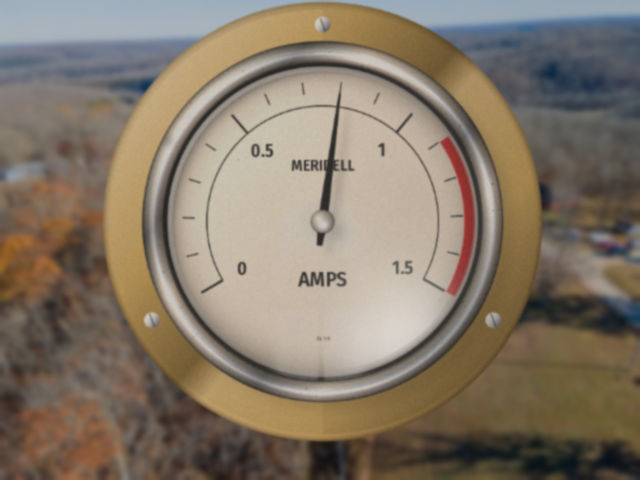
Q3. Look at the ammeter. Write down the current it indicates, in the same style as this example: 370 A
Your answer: 0.8 A
